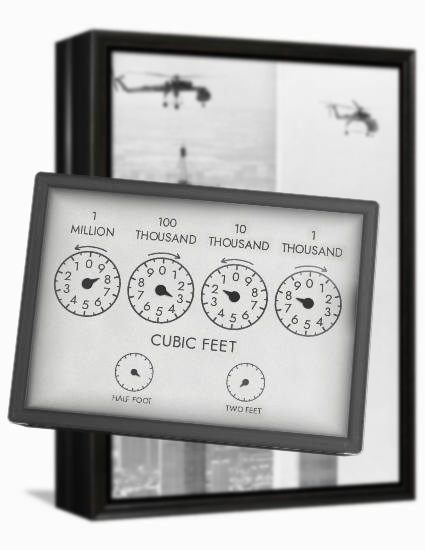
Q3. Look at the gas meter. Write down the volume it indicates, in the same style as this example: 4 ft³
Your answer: 831800 ft³
